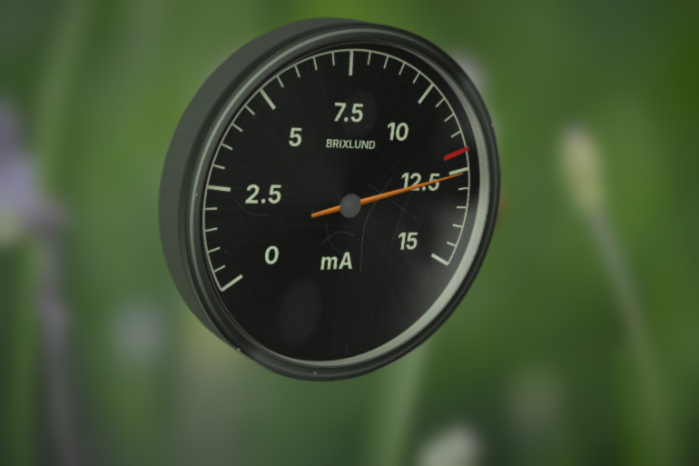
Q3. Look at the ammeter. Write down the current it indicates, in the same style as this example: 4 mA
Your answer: 12.5 mA
